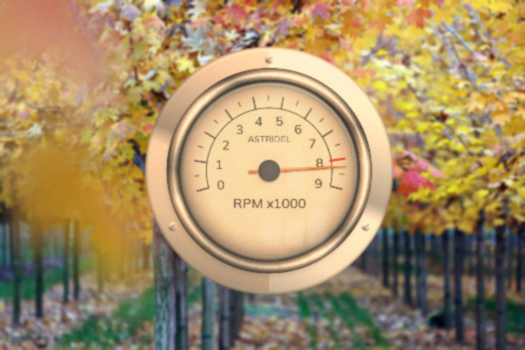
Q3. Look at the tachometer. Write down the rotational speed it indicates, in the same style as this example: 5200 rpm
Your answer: 8250 rpm
